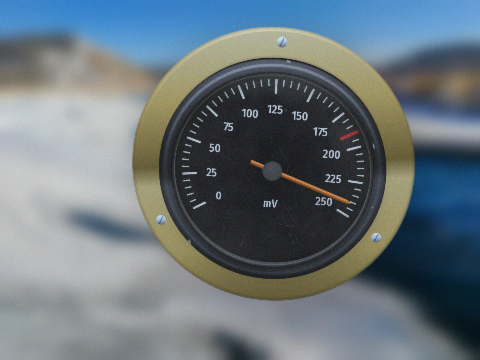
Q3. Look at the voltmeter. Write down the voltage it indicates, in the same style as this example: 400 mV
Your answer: 240 mV
